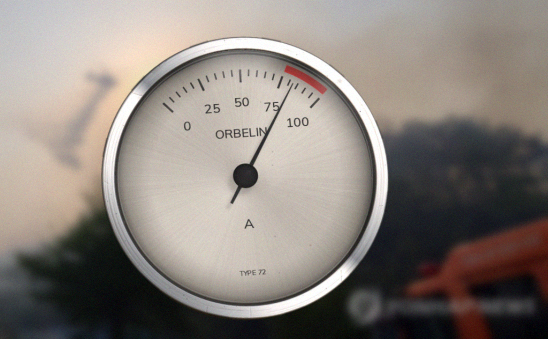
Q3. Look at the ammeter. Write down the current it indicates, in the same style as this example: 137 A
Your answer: 82.5 A
